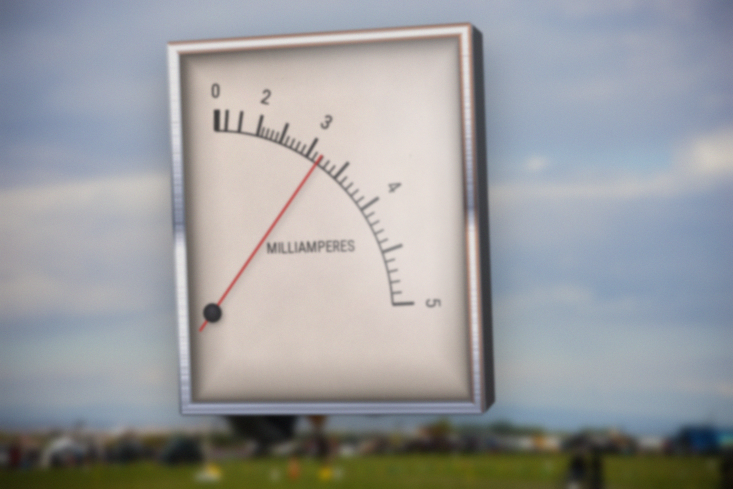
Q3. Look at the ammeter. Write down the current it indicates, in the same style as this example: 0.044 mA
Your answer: 3.2 mA
